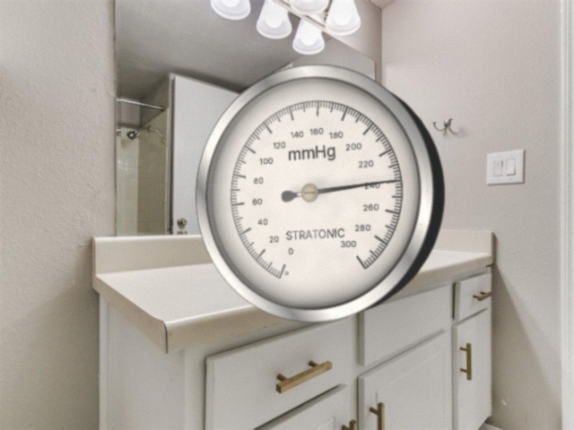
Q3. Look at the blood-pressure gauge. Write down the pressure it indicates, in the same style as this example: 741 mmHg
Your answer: 240 mmHg
